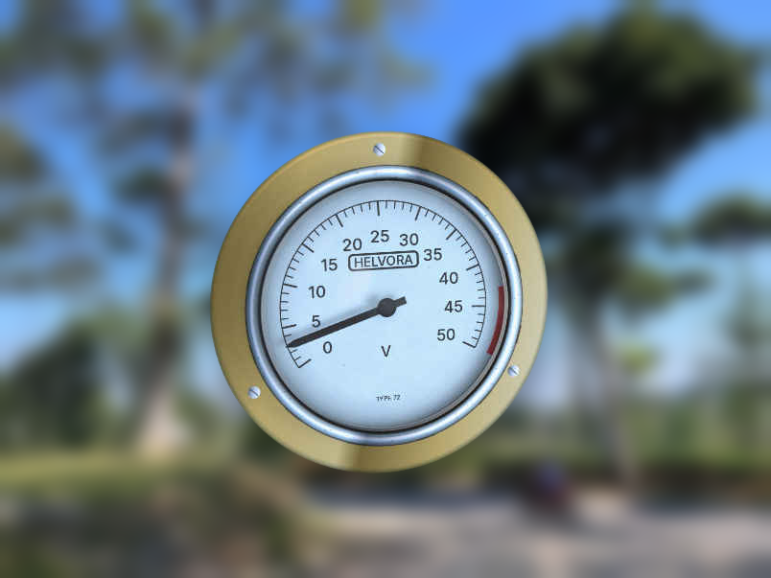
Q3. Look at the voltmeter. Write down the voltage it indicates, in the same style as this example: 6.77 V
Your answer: 3 V
